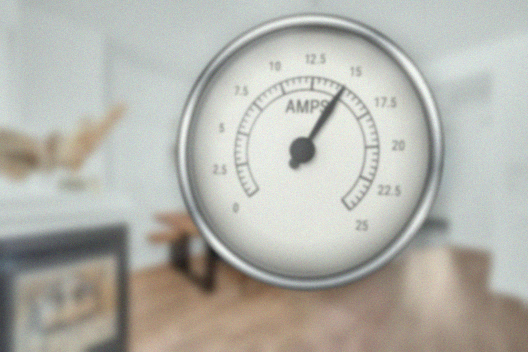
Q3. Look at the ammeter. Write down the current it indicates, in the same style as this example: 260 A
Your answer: 15 A
